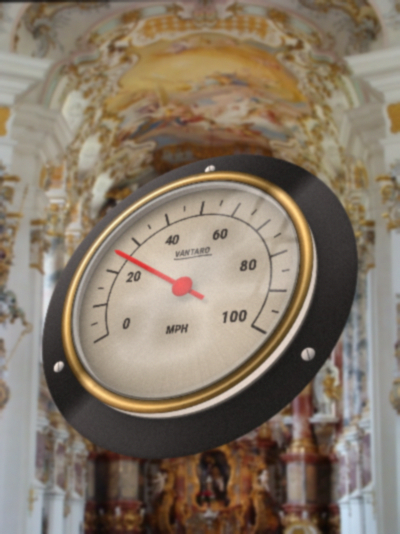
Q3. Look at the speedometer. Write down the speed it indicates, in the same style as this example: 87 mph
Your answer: 25 mph
